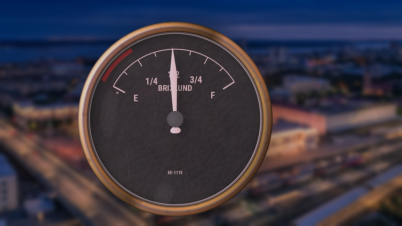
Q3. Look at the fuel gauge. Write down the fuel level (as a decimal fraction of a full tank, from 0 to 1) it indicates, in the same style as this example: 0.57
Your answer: 0.5
